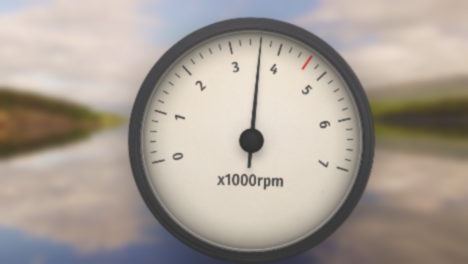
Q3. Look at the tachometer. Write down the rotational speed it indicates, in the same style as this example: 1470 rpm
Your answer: 3600 rpm
